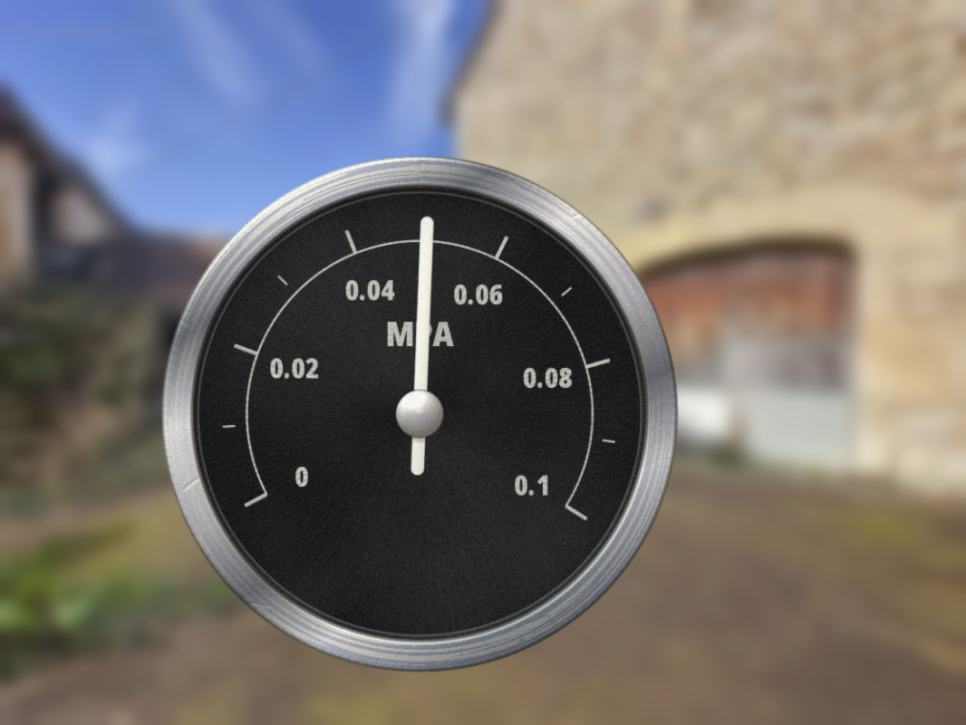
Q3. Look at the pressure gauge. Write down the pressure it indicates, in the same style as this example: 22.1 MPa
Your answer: 0.05 MPa
